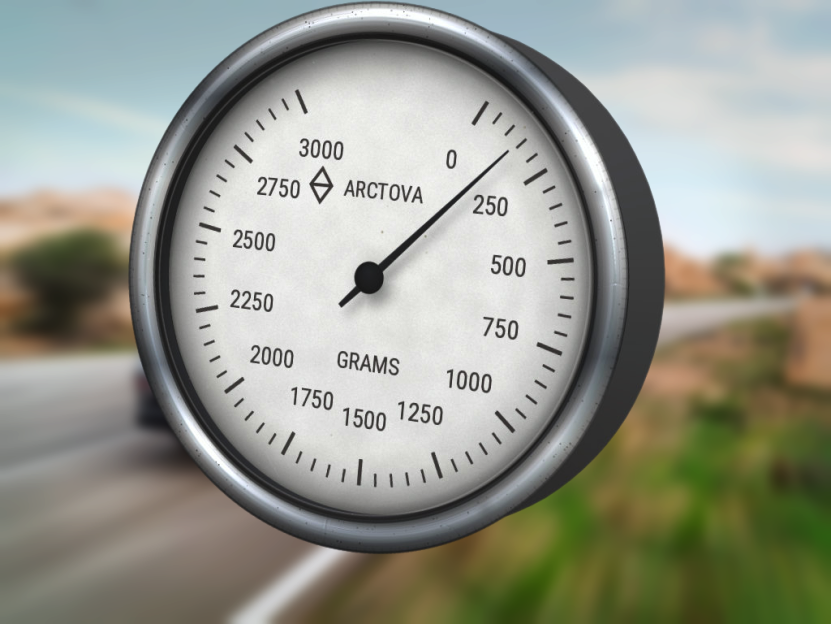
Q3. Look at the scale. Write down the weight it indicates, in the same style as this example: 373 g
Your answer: 150 g
